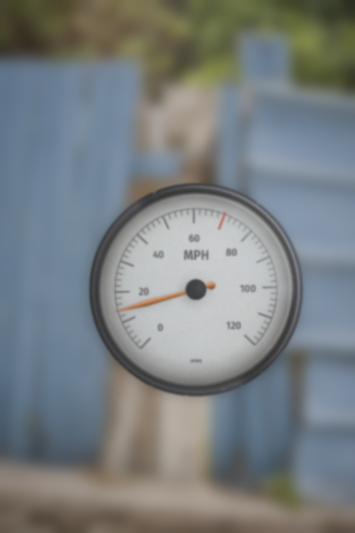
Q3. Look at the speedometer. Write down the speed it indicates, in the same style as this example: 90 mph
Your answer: 14 mph
